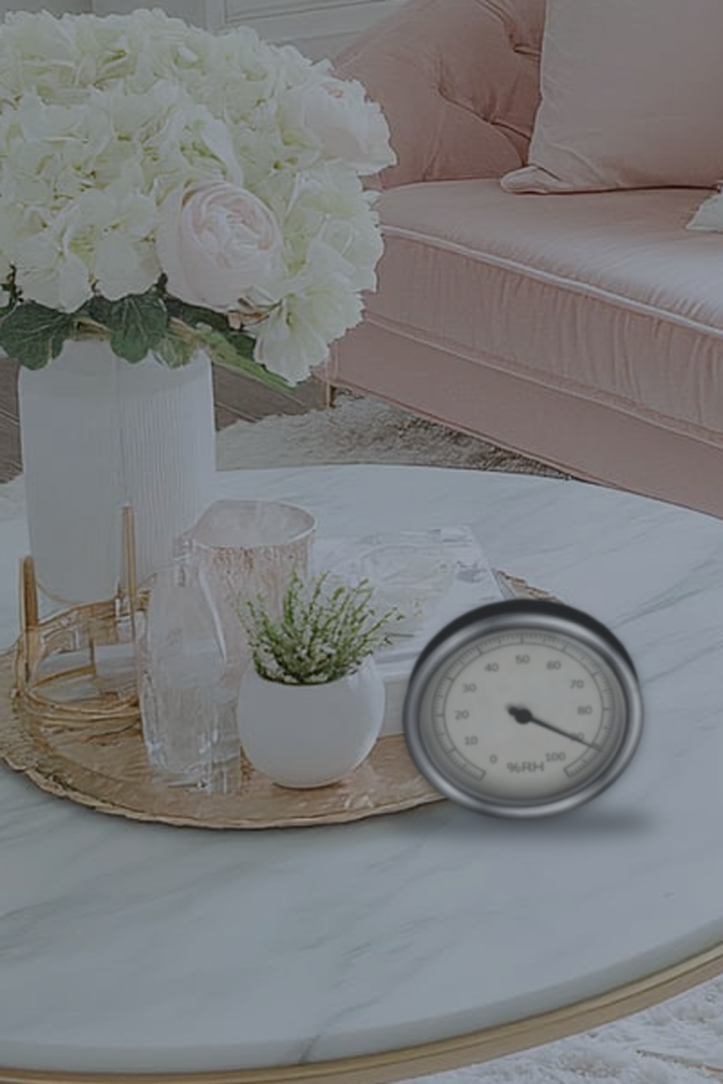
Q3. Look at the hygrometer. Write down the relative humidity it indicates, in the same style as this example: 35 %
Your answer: 90 %
